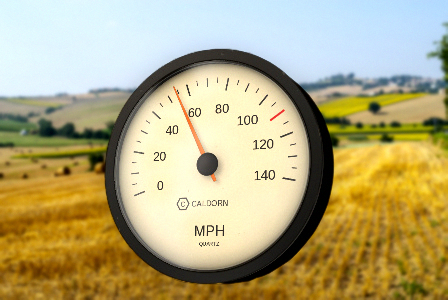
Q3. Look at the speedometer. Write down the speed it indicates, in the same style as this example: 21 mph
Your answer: 55 mph
